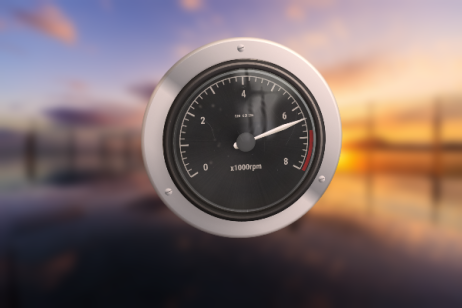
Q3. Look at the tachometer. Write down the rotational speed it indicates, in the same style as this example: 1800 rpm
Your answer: 6400 rpm
